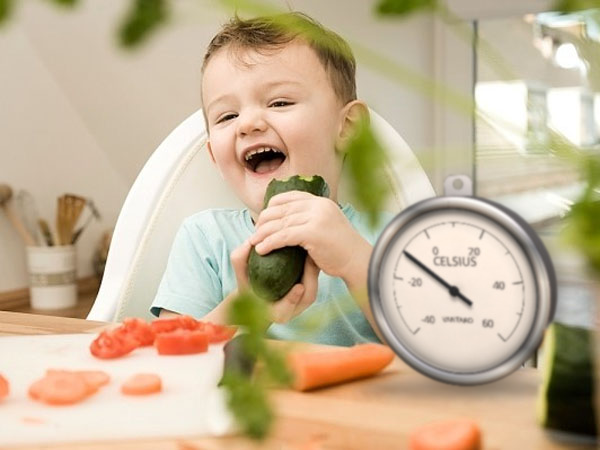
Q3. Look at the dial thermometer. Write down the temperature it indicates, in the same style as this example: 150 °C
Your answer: -10 °C
